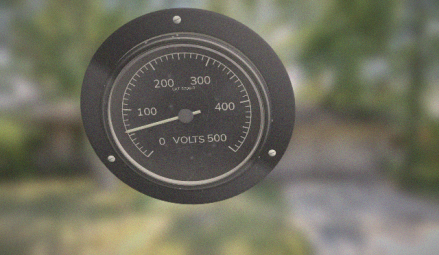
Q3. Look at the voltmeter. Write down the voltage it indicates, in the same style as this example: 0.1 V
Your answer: 60 V
